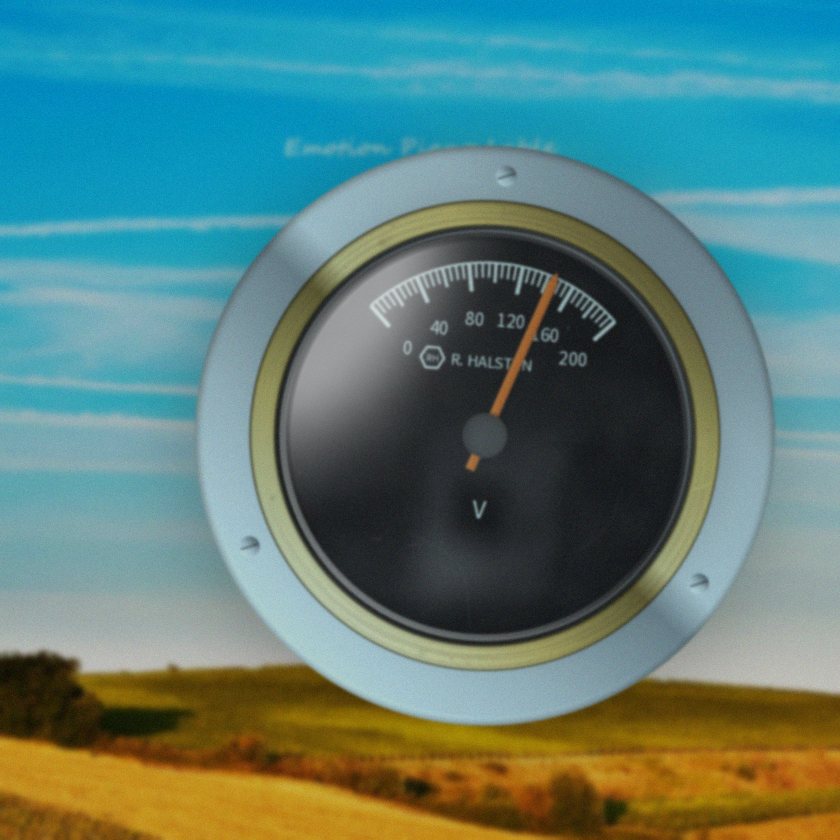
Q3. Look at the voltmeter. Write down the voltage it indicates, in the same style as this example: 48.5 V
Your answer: 145 V
